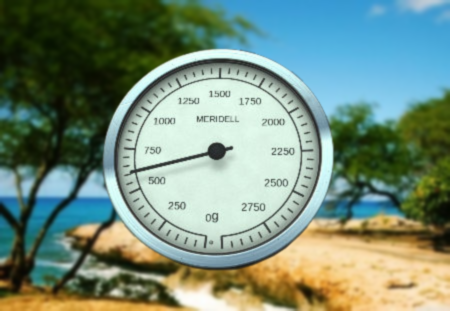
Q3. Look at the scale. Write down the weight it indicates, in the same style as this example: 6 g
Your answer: 600 g
